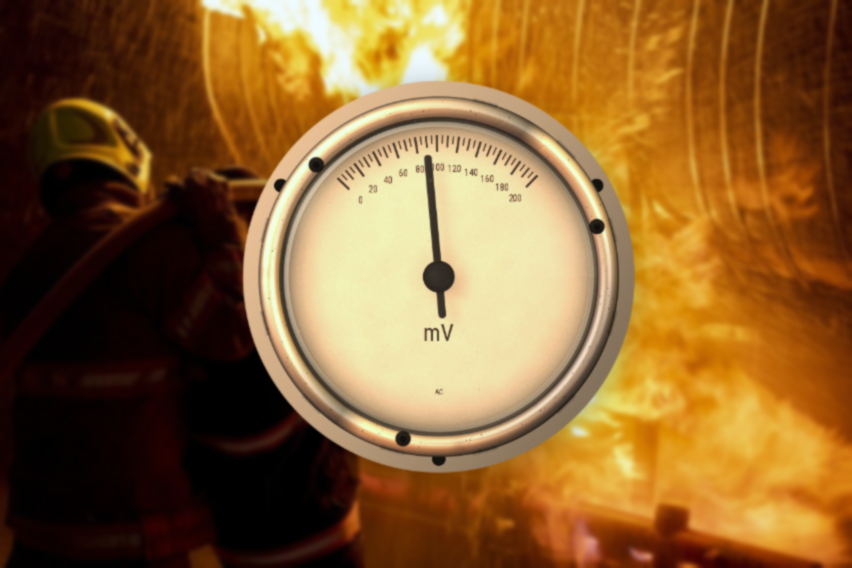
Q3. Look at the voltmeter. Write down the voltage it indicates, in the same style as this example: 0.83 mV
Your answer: 90 mV
